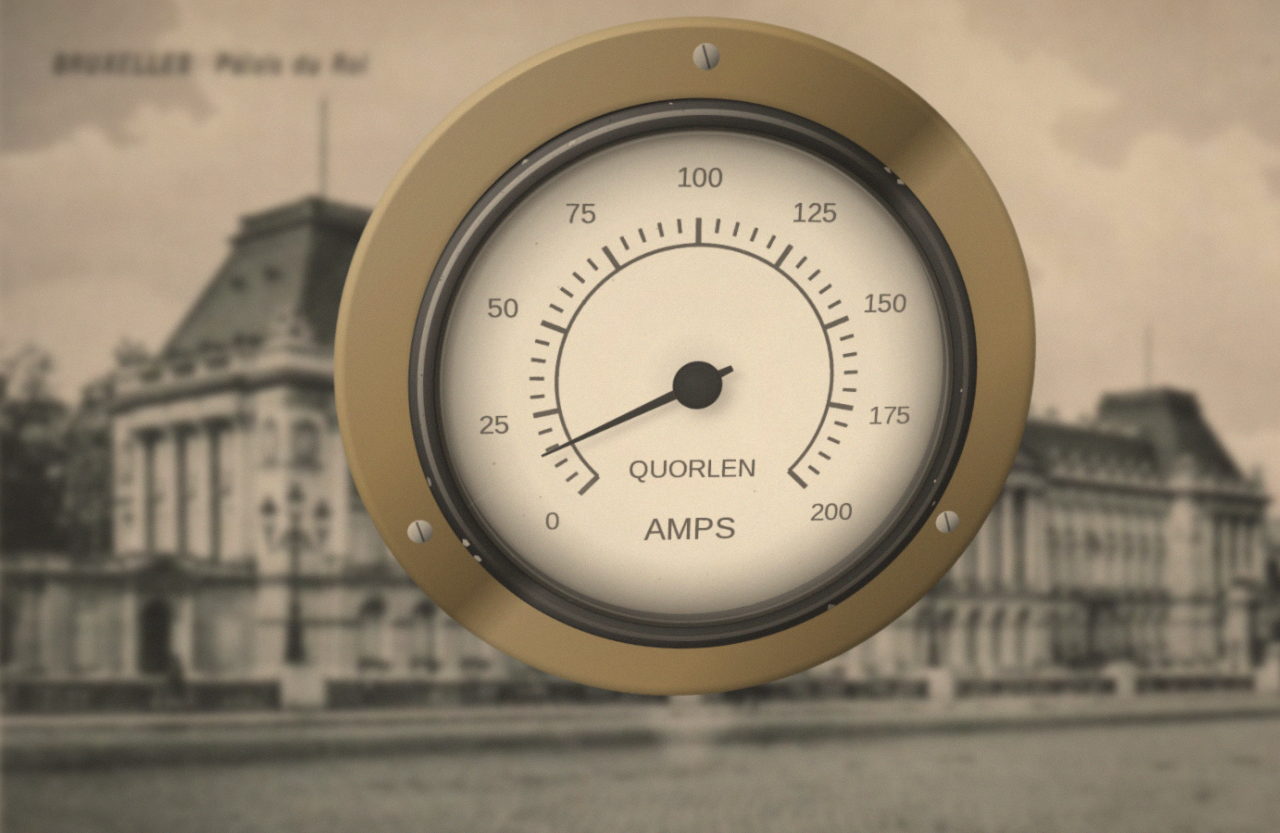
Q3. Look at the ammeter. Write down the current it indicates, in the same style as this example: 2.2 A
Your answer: 15 A
